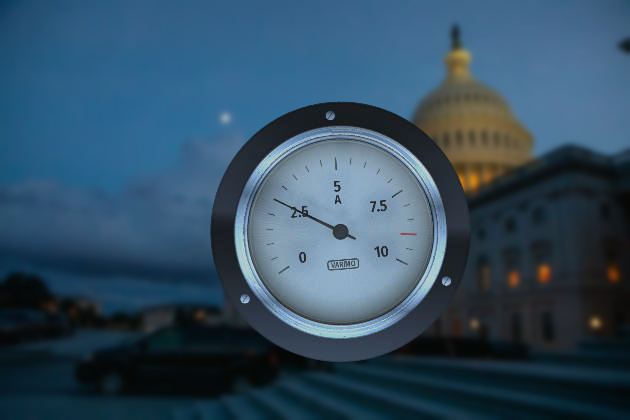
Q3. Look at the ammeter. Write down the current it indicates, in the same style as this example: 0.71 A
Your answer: 2.5 A
